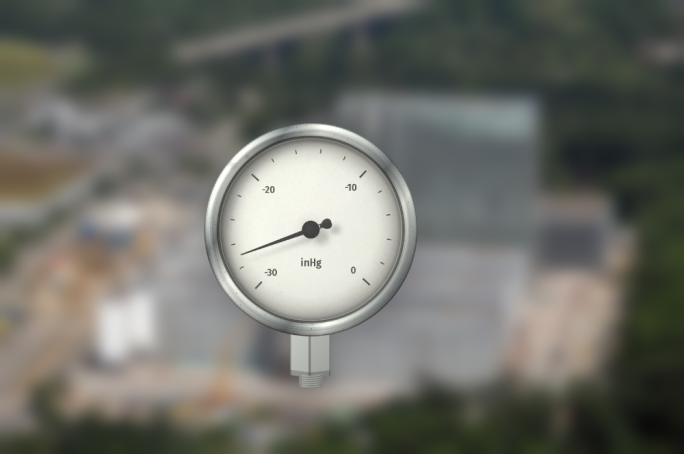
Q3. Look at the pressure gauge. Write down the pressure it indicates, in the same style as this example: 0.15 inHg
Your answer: -27 inHg
